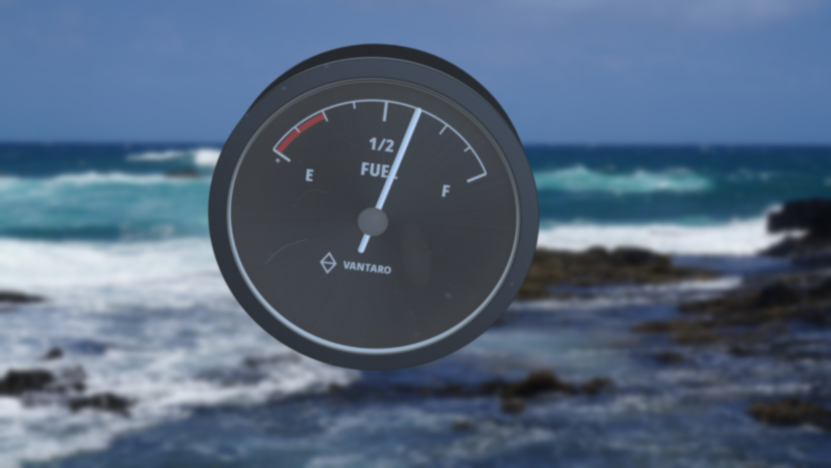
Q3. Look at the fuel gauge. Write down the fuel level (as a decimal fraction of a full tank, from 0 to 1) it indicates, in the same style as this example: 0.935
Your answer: 0.625
